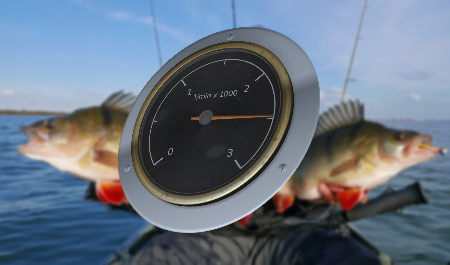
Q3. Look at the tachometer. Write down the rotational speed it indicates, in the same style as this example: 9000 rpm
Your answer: 2500 rpm
